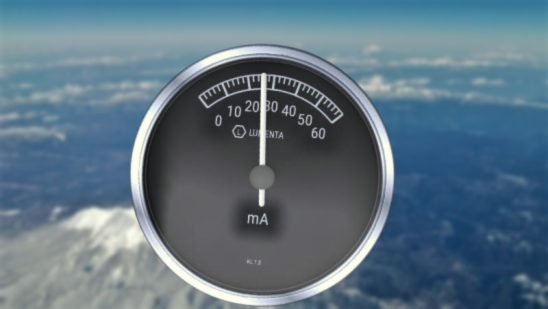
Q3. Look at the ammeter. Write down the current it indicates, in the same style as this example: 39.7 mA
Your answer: 26 mA
